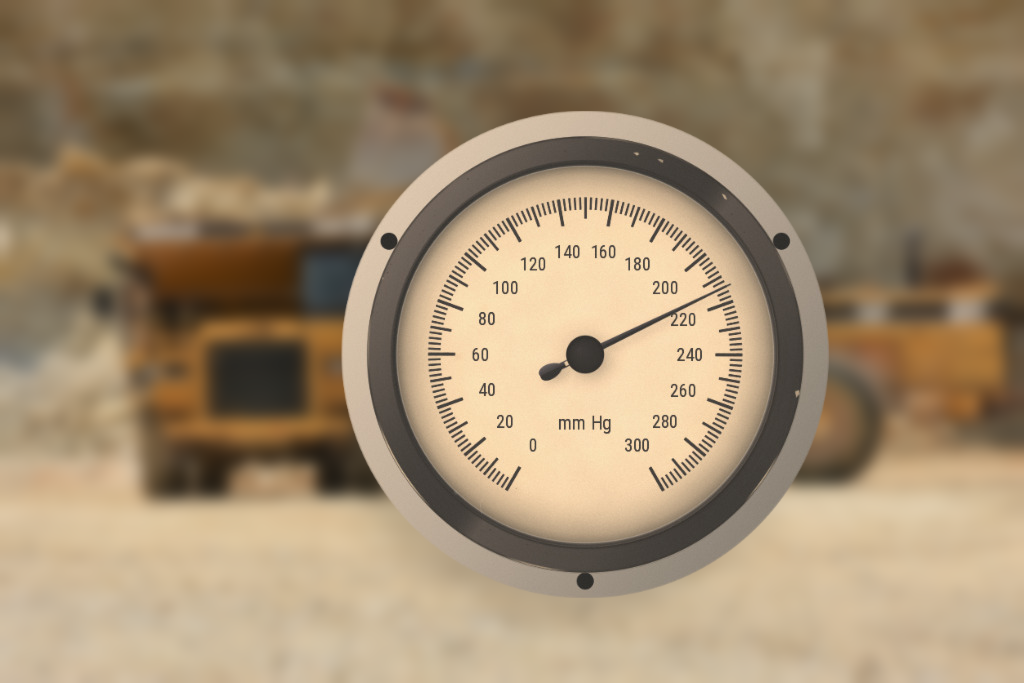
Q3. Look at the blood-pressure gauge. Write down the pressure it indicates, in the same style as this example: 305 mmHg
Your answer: 214 mmHg
